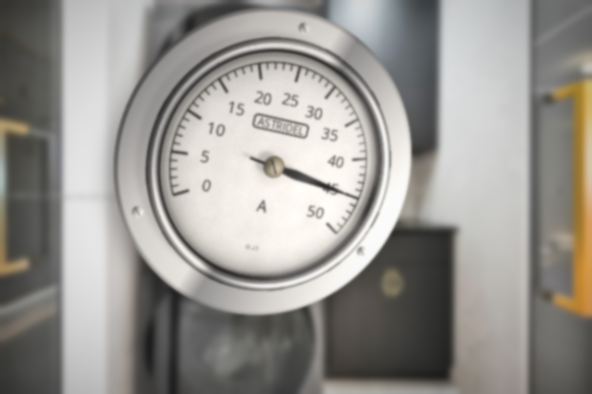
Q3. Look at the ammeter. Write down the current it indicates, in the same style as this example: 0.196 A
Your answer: 45 A
